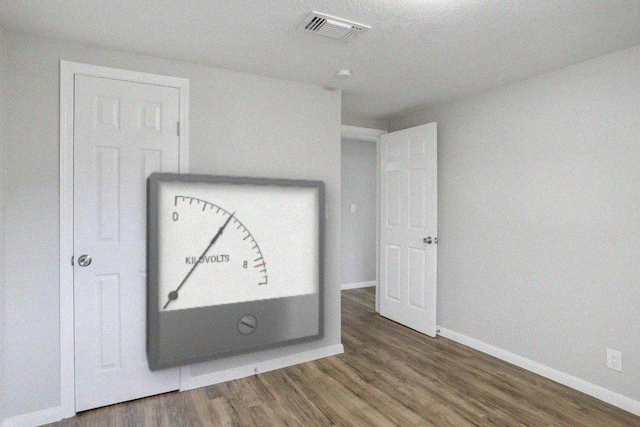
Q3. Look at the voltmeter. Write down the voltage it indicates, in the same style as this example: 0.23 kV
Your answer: 4 kV
